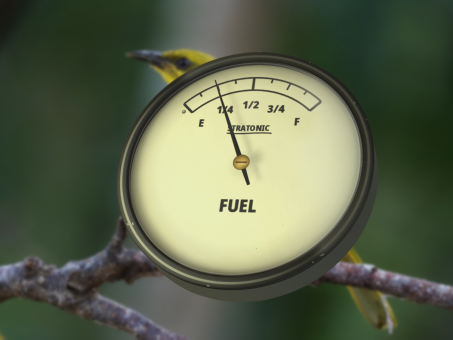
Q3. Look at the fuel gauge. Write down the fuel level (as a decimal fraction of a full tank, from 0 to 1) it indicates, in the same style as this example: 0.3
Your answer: 0.25
